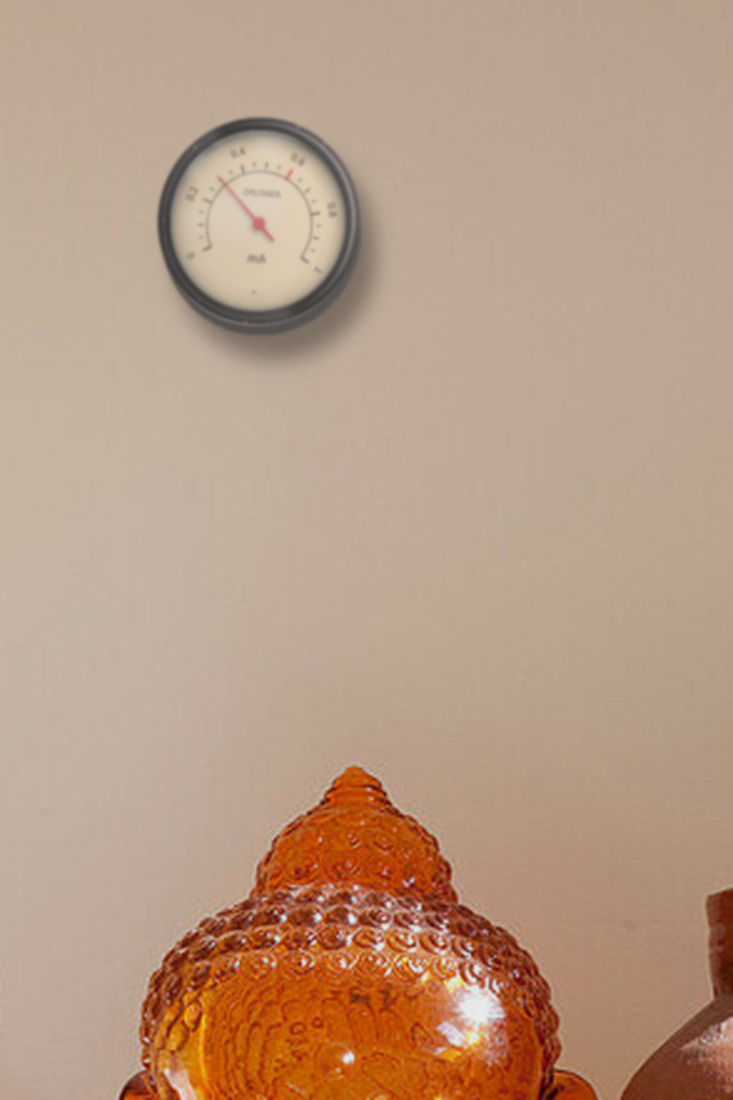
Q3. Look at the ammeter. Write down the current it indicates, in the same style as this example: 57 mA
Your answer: 0.3 mA
